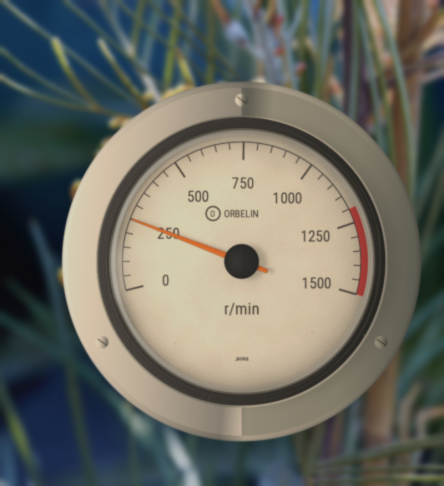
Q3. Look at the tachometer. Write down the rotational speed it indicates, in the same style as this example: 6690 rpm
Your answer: 250 rpm
